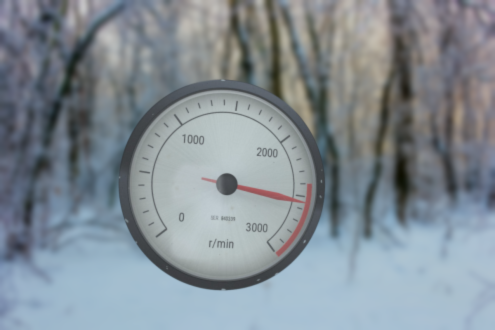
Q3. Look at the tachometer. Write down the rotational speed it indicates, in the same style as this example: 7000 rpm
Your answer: 2550 rpm
